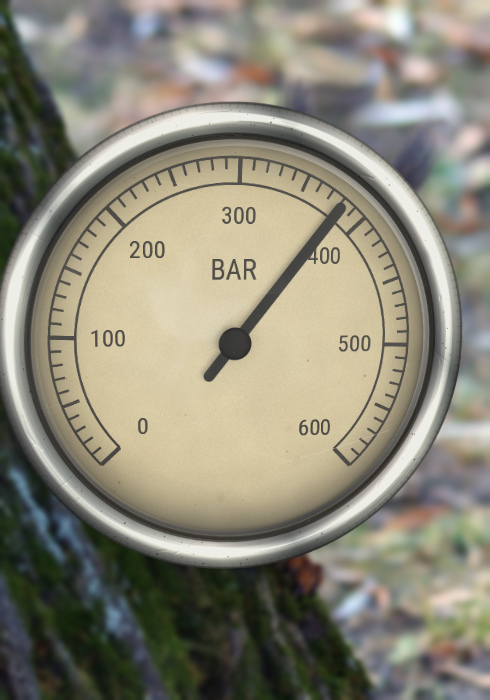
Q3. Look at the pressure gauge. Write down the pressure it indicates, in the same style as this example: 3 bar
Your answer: 380 bar
